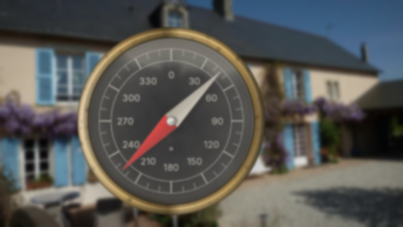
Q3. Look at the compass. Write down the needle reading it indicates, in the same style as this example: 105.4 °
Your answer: 225 °
